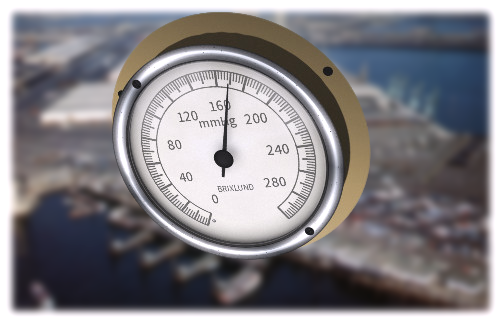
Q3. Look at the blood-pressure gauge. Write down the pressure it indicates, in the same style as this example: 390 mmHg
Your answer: 170 mmHg
